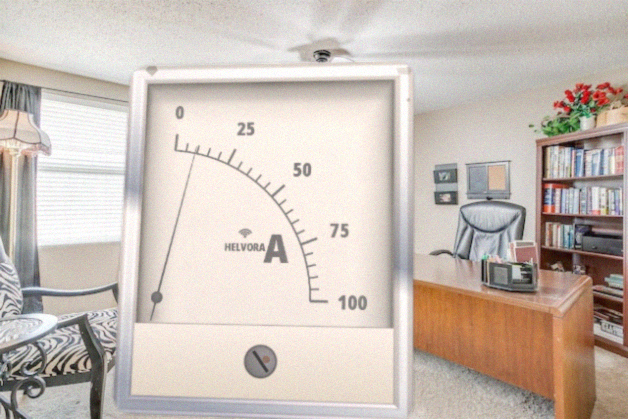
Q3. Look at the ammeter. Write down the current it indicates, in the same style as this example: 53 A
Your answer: 10 A
